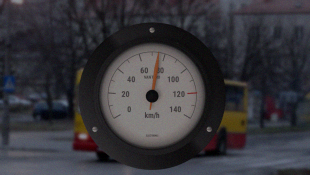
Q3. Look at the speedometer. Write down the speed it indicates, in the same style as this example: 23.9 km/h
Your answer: 75 km/h
